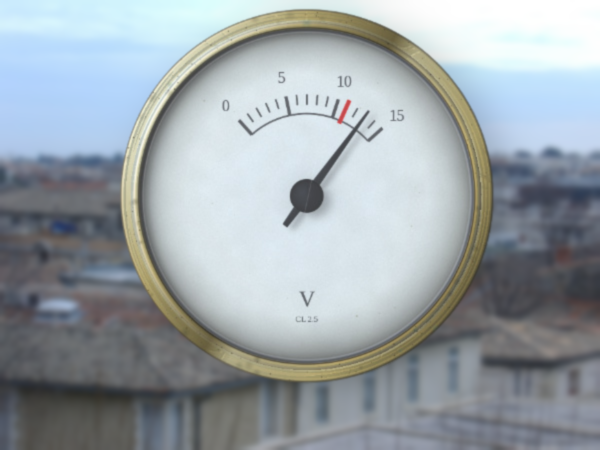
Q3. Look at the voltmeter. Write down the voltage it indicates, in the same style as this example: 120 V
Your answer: 13 V
